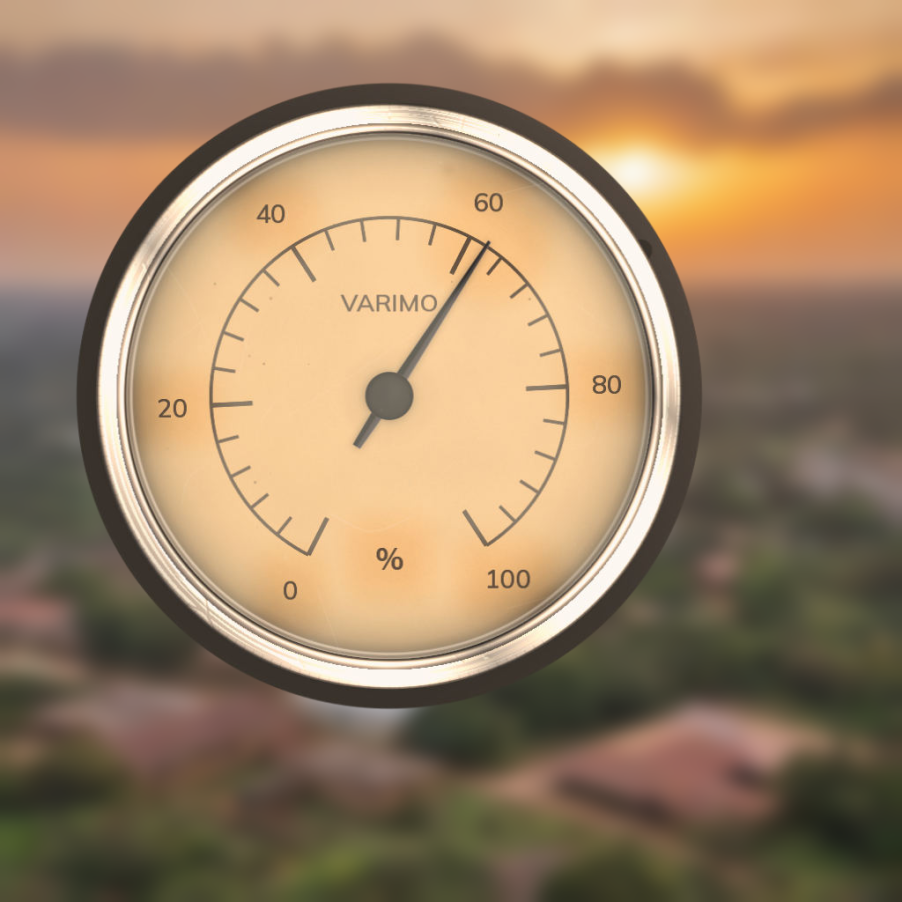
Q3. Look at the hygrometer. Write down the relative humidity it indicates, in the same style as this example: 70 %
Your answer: 62 %
